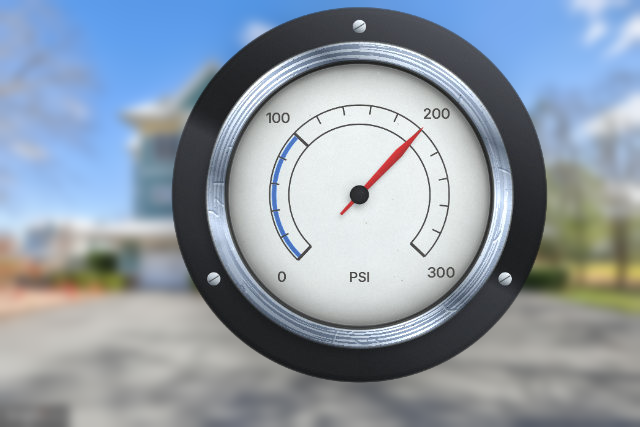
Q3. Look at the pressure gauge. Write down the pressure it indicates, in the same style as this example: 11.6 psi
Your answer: 200 psi
